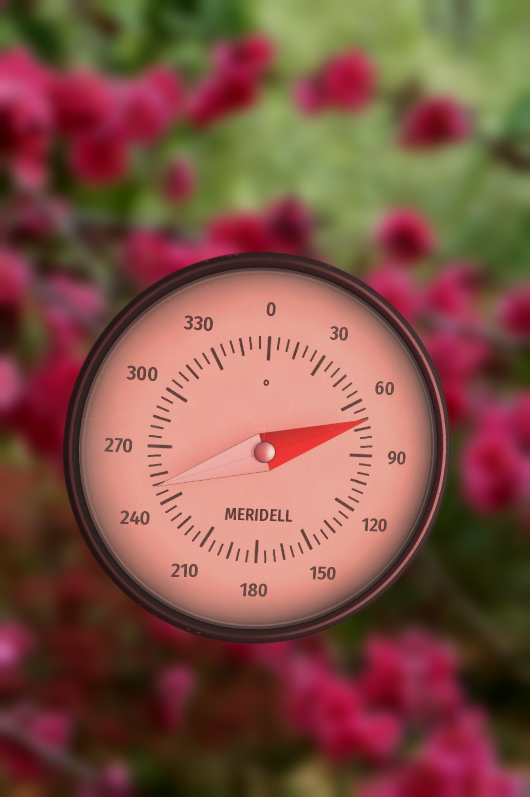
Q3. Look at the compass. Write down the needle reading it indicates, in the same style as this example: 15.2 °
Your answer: 70 °
